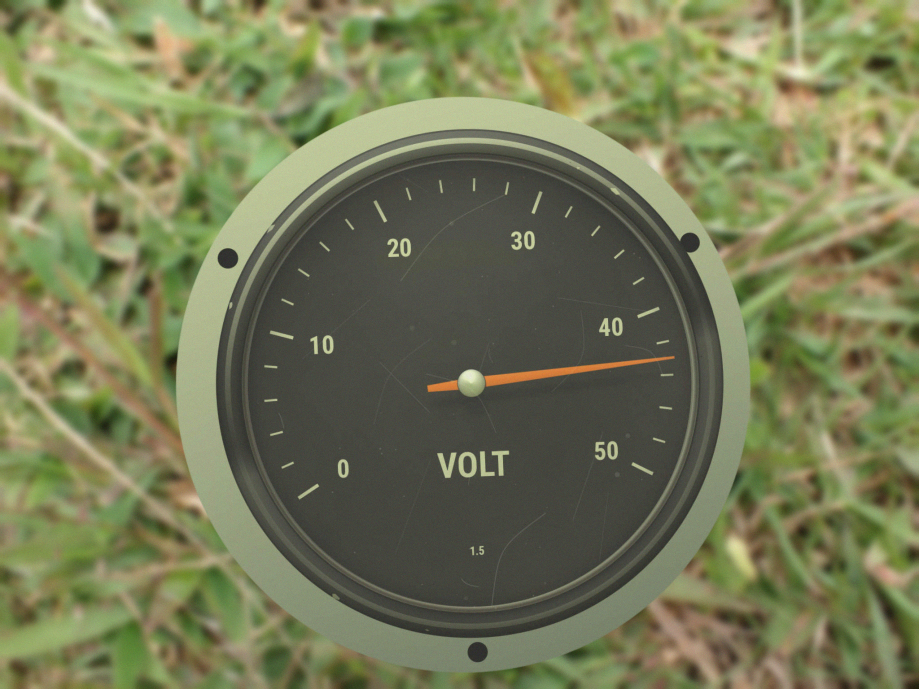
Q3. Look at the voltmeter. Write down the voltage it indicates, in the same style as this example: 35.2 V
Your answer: 43 V
